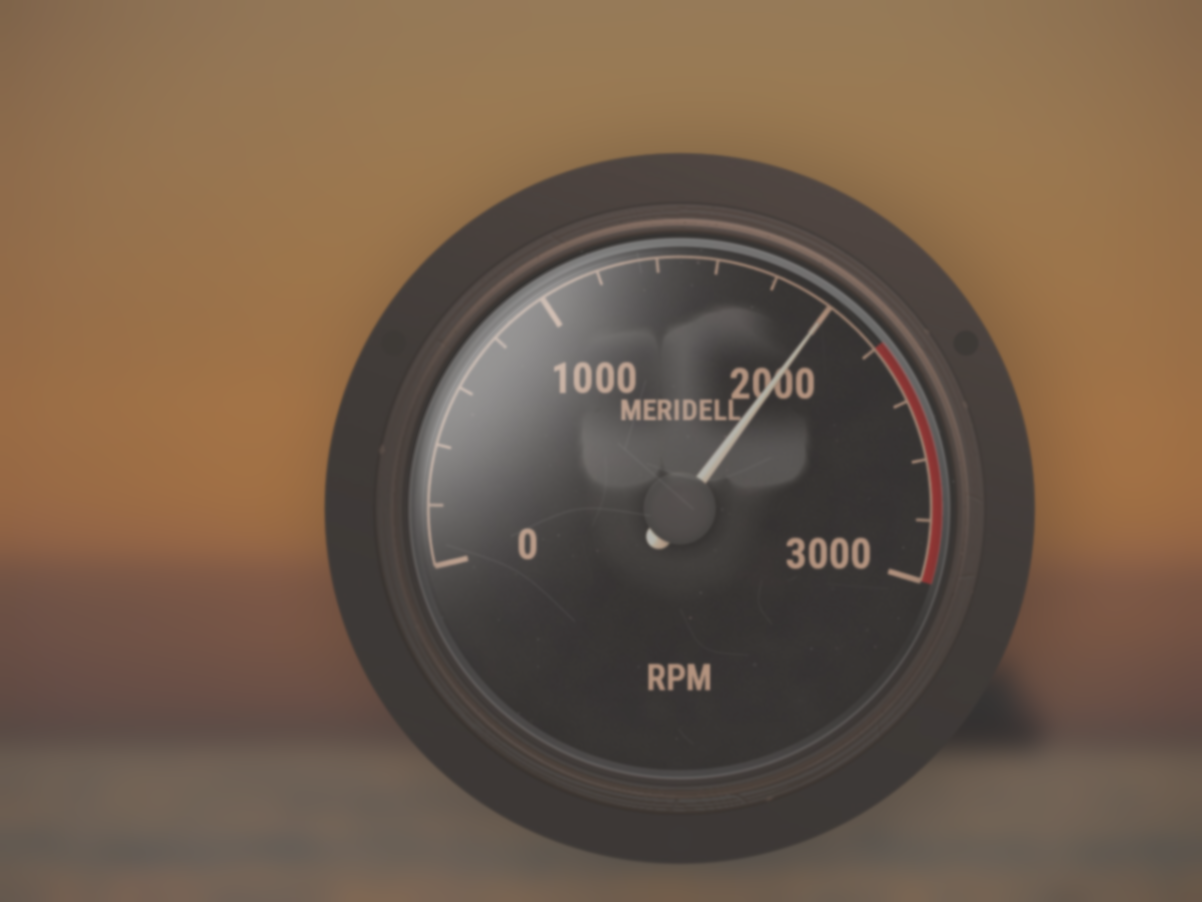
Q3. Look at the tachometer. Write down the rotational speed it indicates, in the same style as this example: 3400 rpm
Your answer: 2000 rpm
